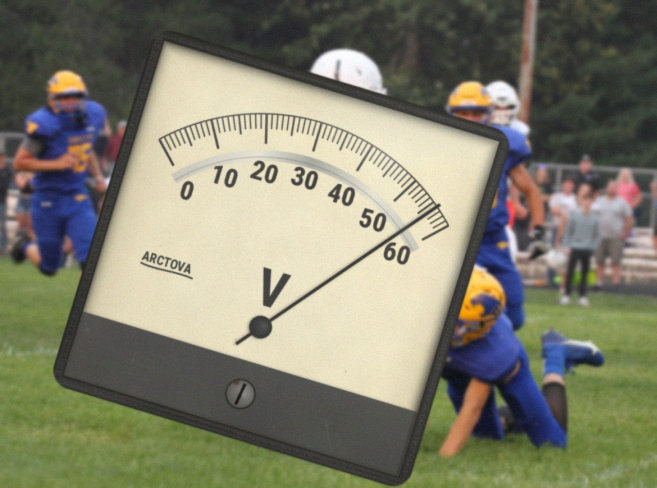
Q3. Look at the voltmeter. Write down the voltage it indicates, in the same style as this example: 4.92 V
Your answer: 56 V
